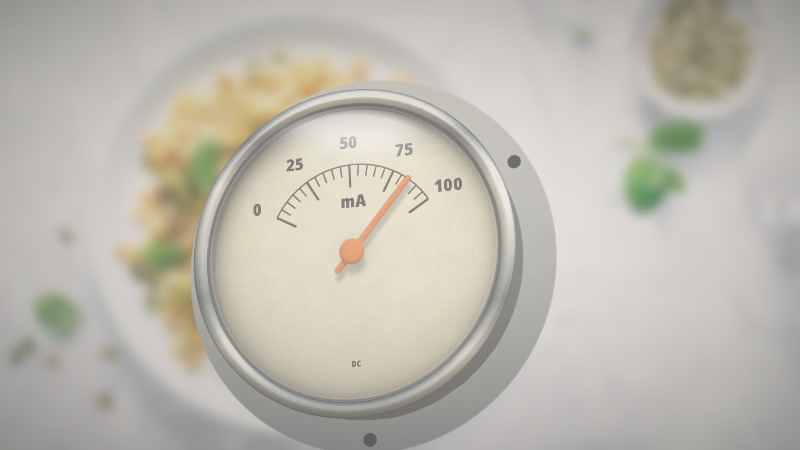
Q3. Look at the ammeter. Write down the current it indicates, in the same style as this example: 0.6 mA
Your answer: 85 mA
